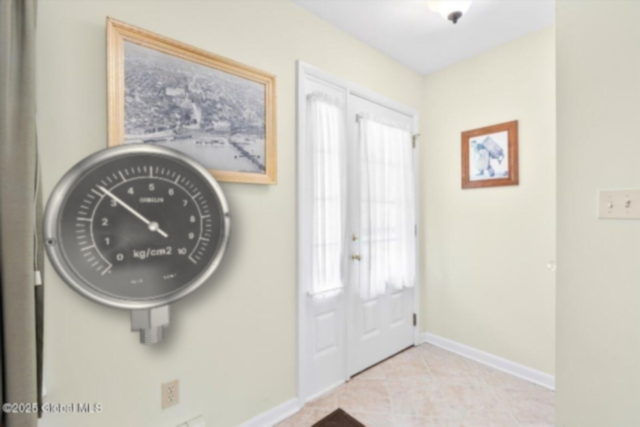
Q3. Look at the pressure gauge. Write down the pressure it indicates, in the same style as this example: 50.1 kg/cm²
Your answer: 3.2 kg/cm²
